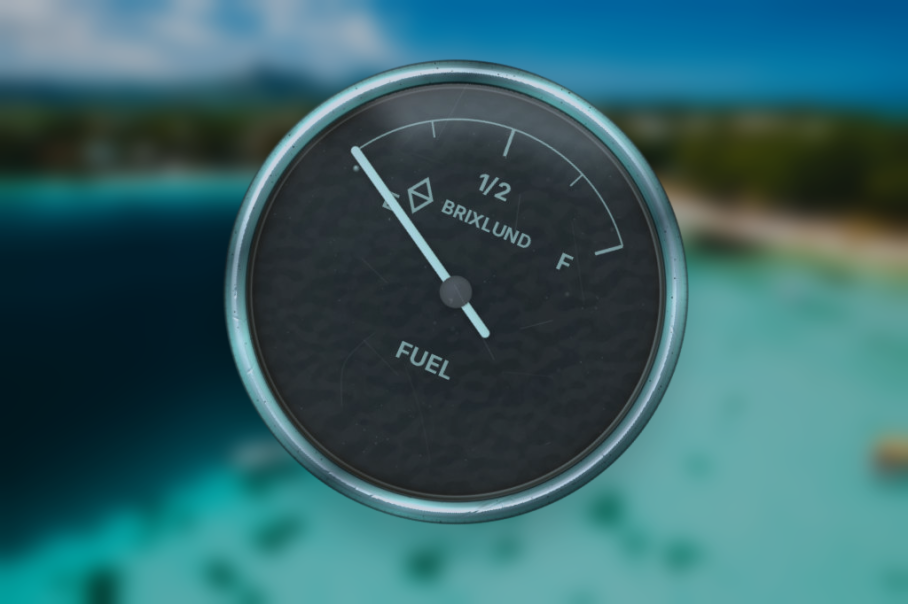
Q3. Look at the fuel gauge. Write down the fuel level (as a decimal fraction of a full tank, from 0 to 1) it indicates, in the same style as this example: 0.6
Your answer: 0
